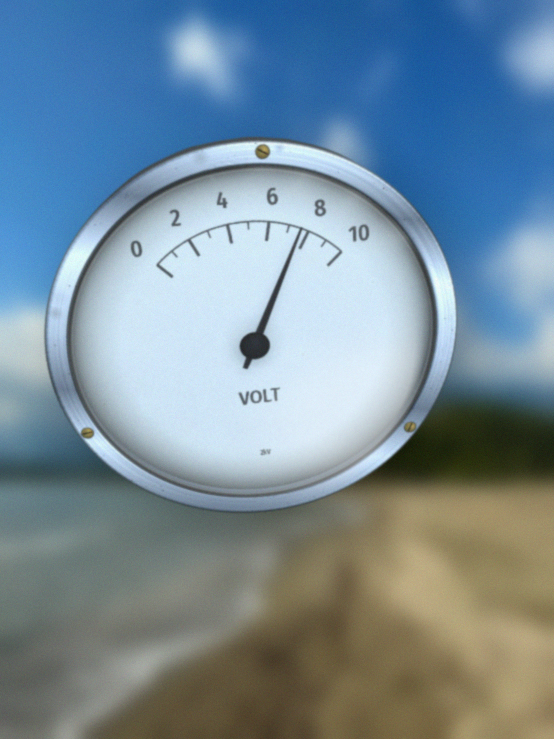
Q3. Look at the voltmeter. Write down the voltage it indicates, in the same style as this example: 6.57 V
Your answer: 7.5 V
